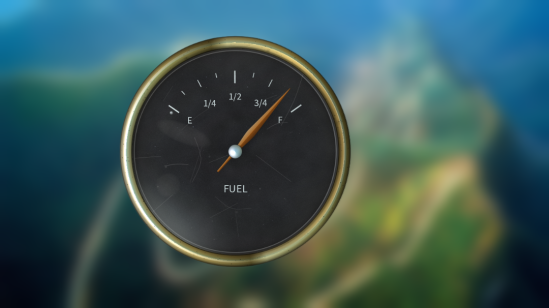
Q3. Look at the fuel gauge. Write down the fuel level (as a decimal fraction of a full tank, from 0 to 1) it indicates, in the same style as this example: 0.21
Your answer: 0.875
